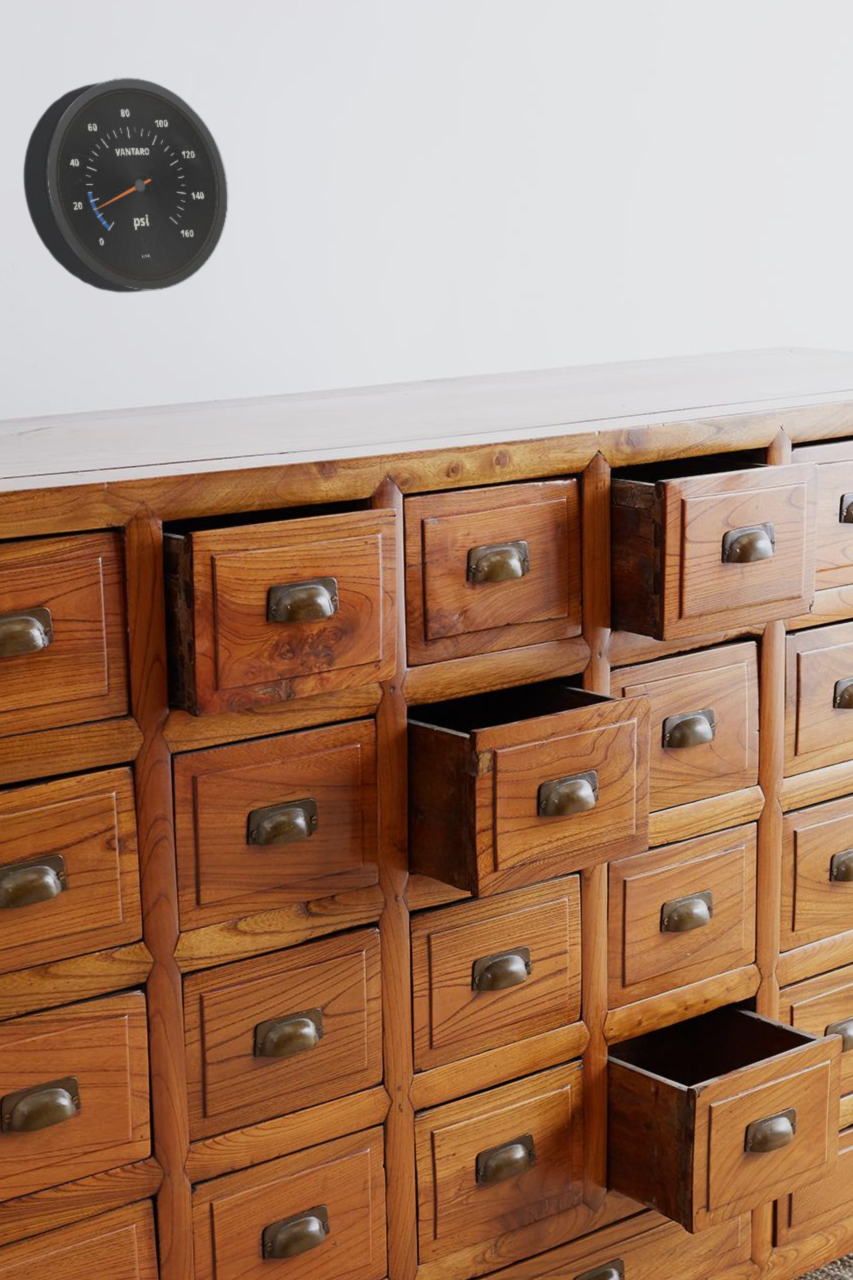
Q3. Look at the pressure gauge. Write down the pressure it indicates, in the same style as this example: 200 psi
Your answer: 15 psi
